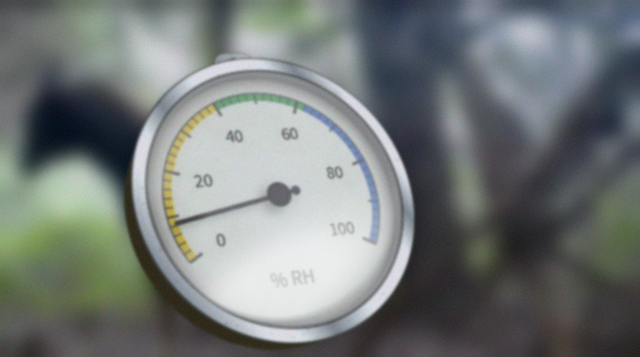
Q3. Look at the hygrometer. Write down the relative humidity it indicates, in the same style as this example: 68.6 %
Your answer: 8 %
